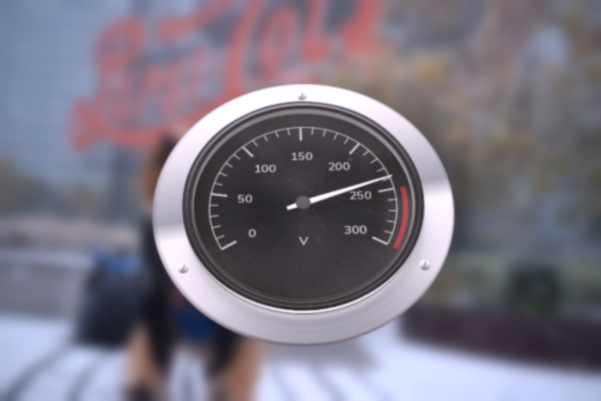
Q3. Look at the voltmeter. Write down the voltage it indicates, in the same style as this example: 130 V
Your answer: 240 V
